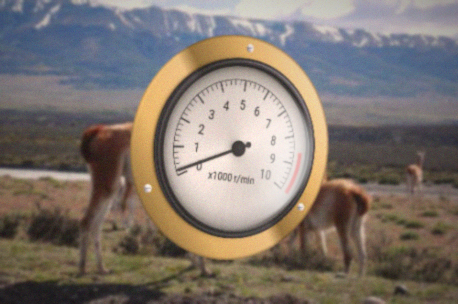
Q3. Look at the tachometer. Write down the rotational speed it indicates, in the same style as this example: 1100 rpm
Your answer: 200 rpm
